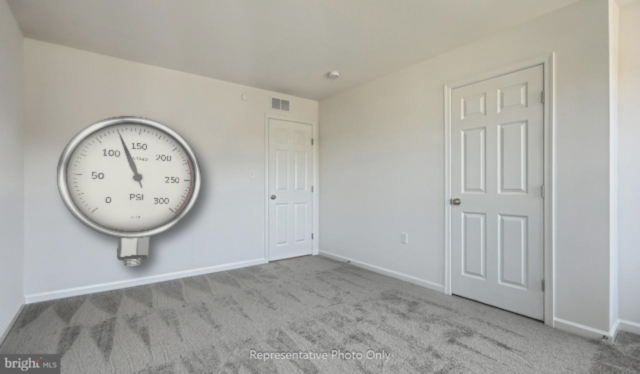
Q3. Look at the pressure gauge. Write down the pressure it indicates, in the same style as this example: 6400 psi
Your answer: 125 psi
